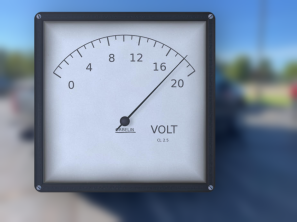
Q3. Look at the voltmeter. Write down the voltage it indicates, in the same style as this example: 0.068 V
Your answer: 18 V
